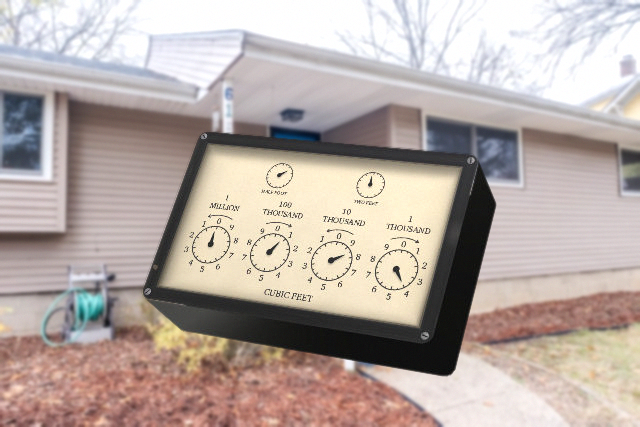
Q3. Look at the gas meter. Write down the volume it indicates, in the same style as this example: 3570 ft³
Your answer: 8400 ft³
